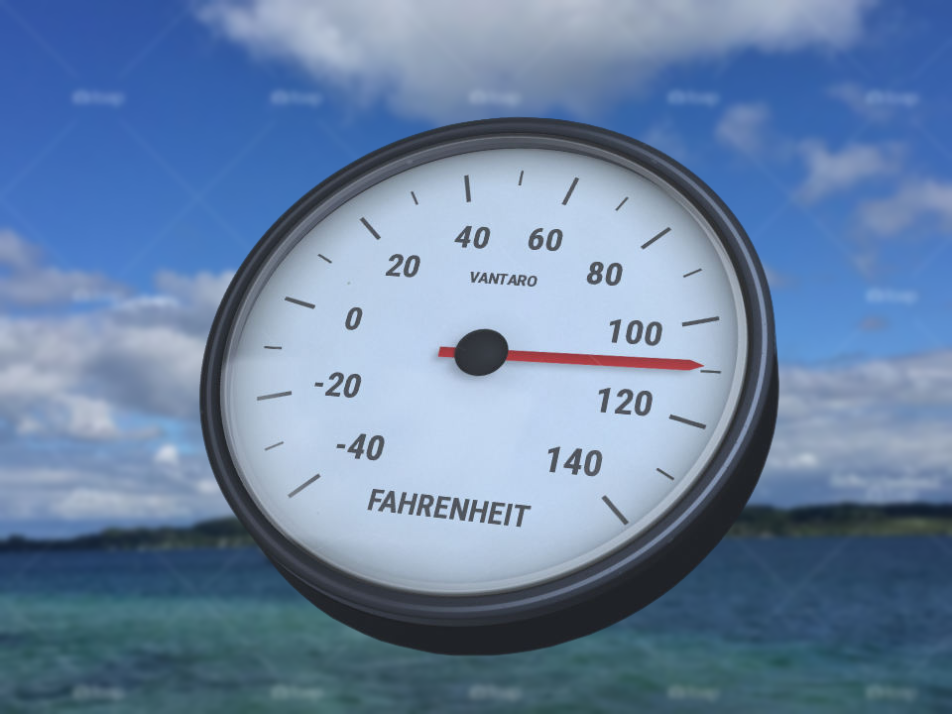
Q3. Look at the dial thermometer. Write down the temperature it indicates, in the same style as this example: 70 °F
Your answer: 110 °F
